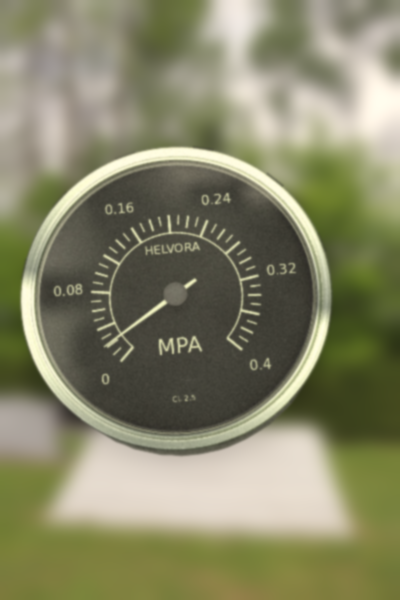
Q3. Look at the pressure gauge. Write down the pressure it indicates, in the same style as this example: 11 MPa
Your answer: 0.02 MPa
